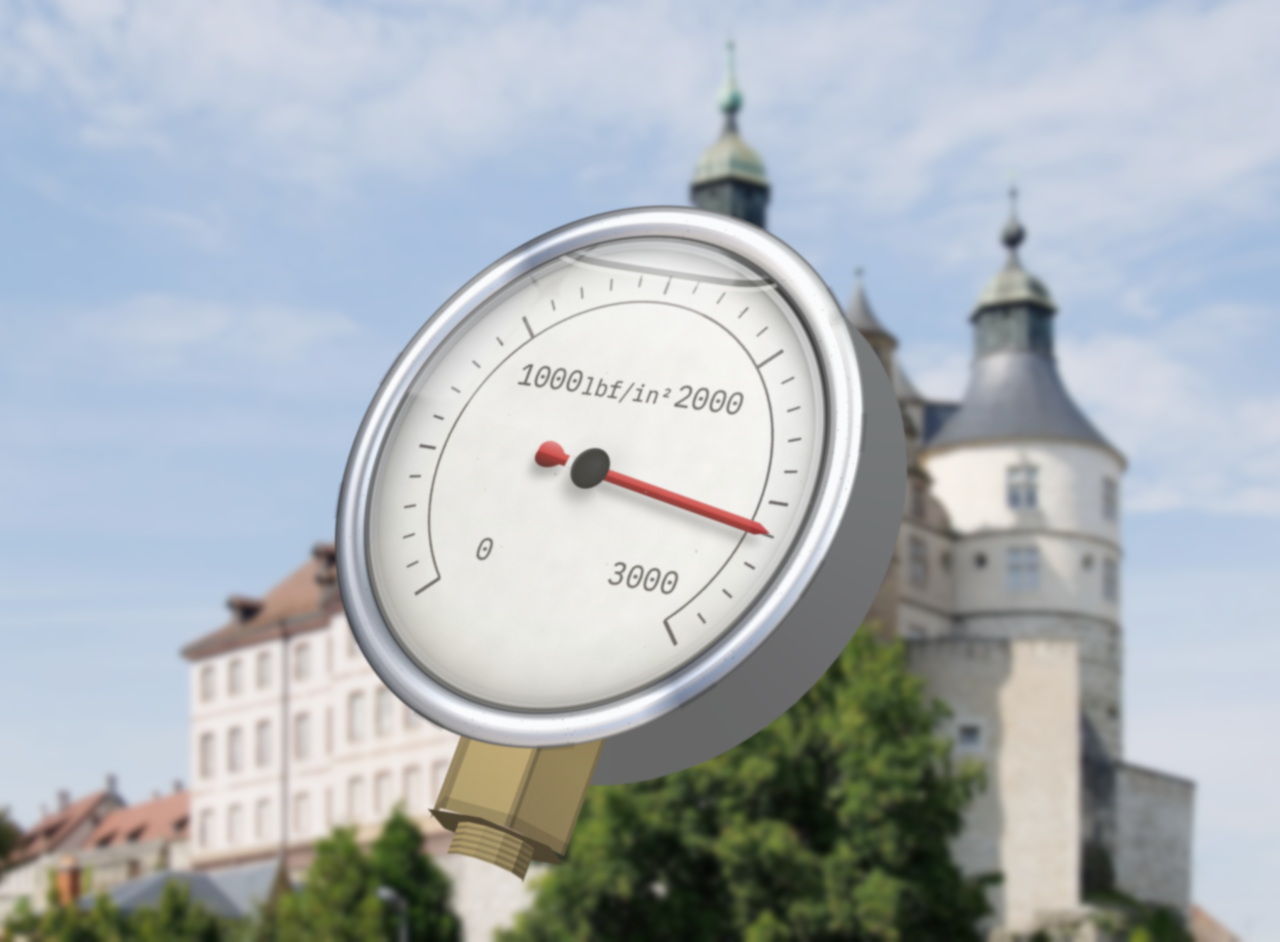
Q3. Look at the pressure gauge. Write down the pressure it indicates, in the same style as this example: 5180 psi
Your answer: 2600 psi
